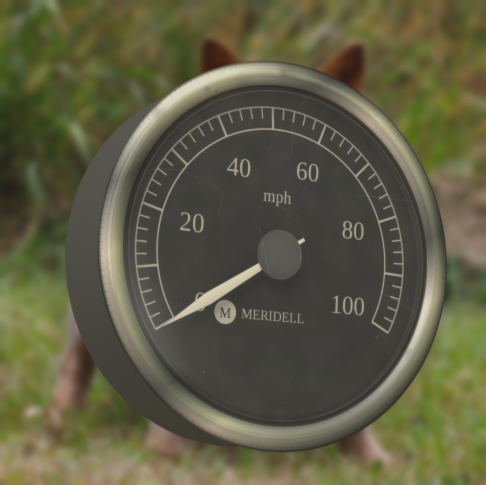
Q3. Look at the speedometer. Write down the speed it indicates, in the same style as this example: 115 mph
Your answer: 0 mph
